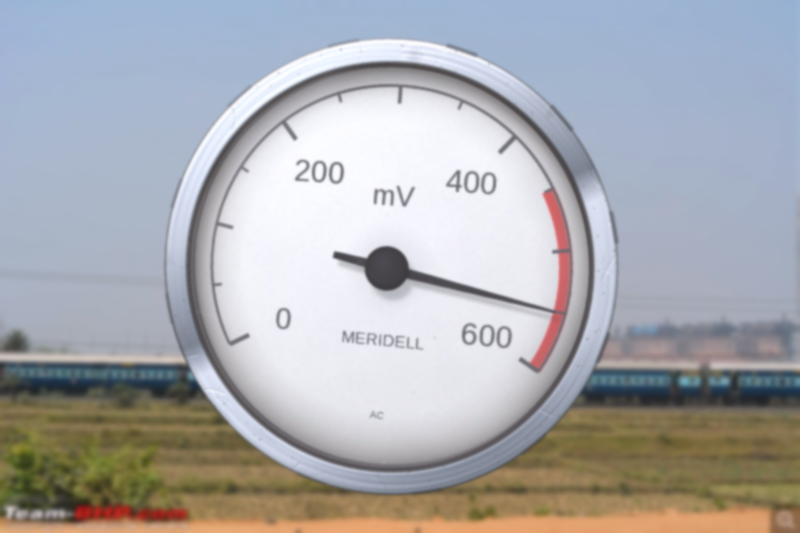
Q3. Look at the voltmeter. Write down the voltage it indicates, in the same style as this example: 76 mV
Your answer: 550 mV
